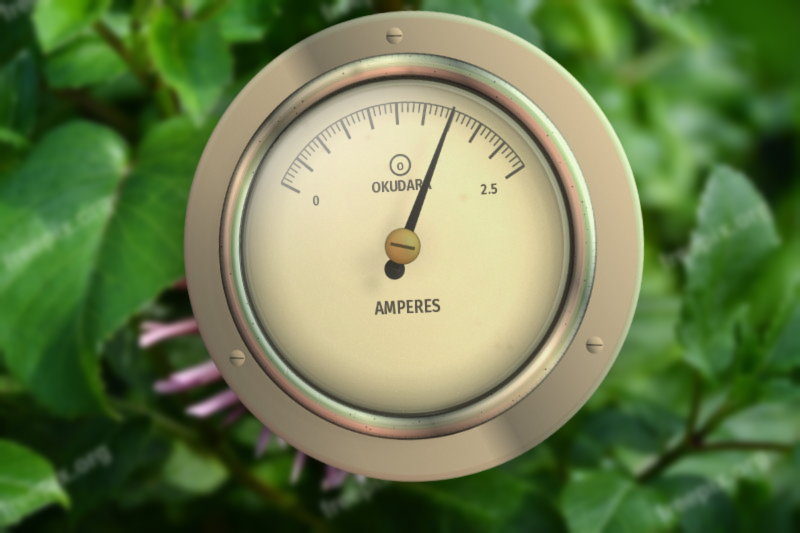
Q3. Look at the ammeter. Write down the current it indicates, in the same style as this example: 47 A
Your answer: 1.75 A
